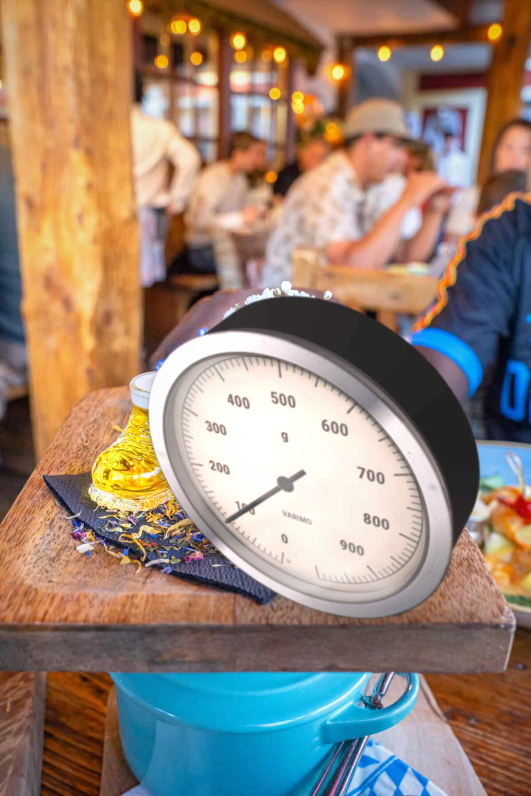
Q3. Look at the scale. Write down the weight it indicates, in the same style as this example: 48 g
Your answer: 100 g
